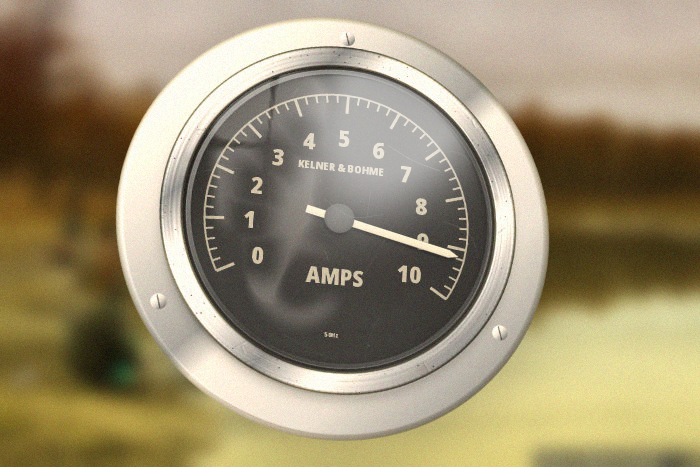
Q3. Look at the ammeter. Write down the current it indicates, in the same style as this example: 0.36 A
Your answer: 9.2 A
